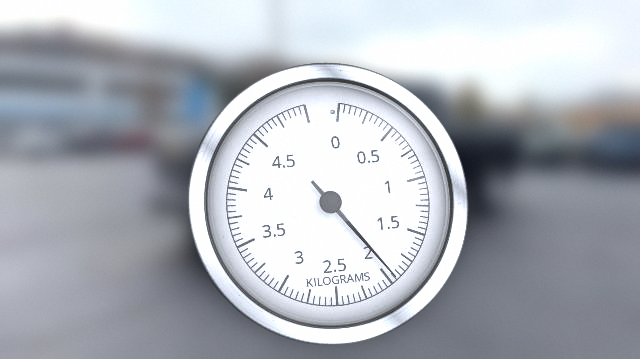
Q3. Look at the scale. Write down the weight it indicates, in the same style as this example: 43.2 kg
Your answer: 1.95 kg
